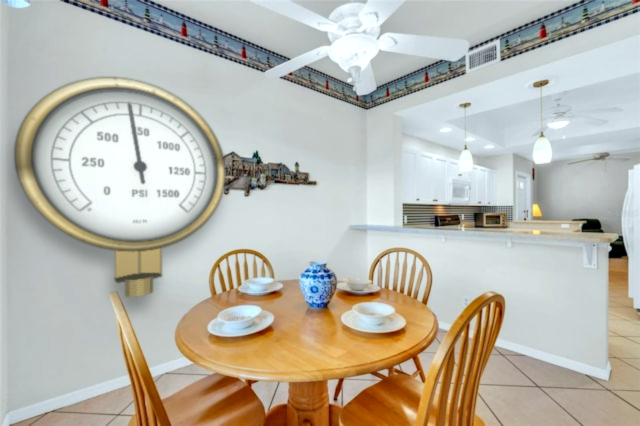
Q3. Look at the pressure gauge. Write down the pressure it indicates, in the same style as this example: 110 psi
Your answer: 700 psi
